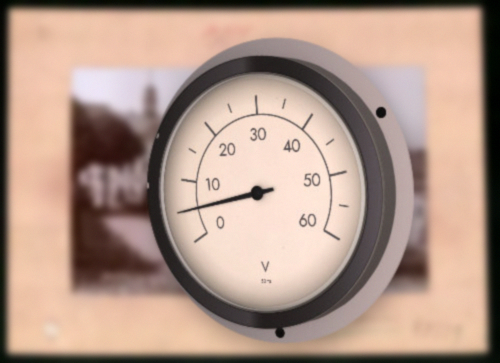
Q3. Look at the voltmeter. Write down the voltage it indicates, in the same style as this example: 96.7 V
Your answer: 5 V
